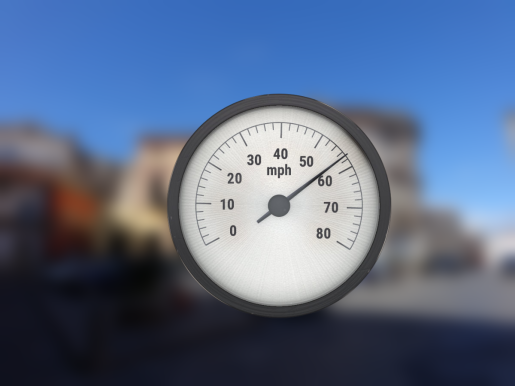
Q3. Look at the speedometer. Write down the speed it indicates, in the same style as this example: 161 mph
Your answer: 57 mph
